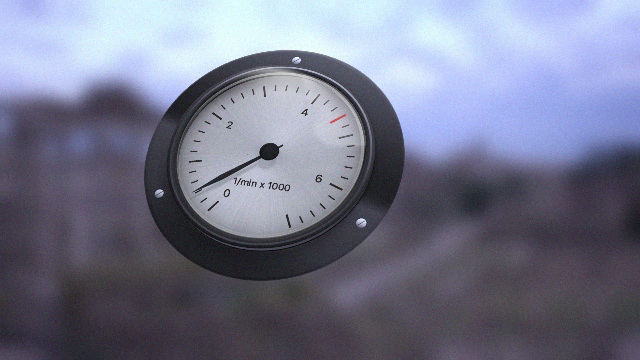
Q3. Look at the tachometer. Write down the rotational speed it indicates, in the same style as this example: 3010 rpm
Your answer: 400 rpm
